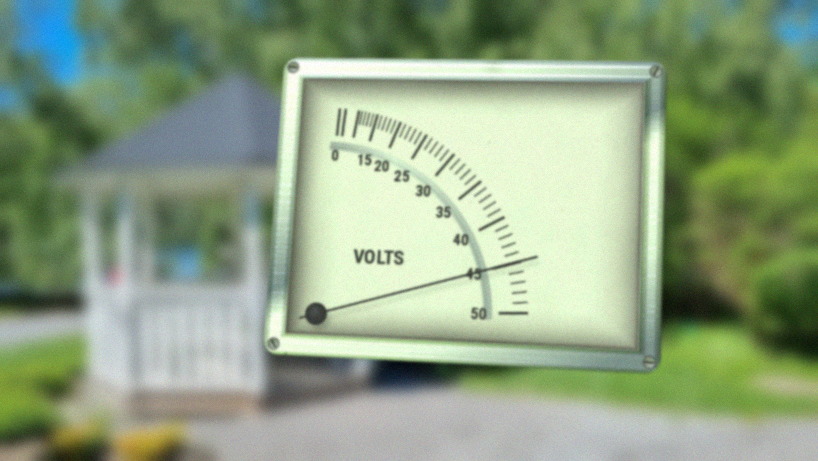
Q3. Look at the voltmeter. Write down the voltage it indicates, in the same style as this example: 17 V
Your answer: 45 V
